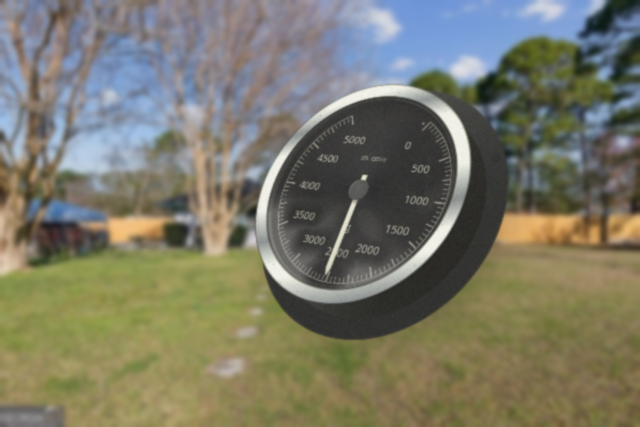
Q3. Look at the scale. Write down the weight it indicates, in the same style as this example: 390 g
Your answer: 2500 g
